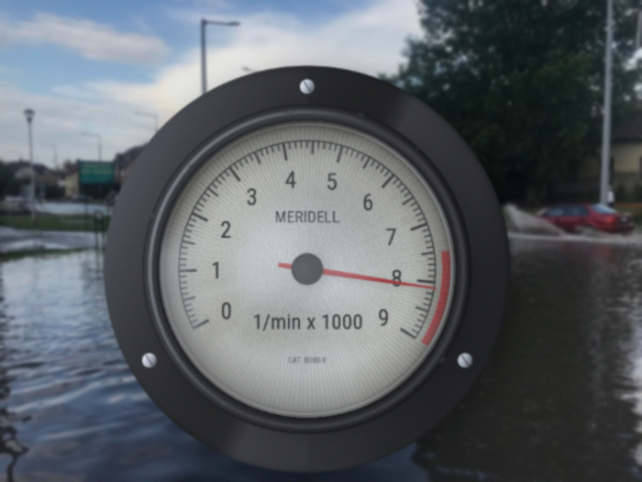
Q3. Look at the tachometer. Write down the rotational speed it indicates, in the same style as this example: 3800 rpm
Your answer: 8100 rpm
